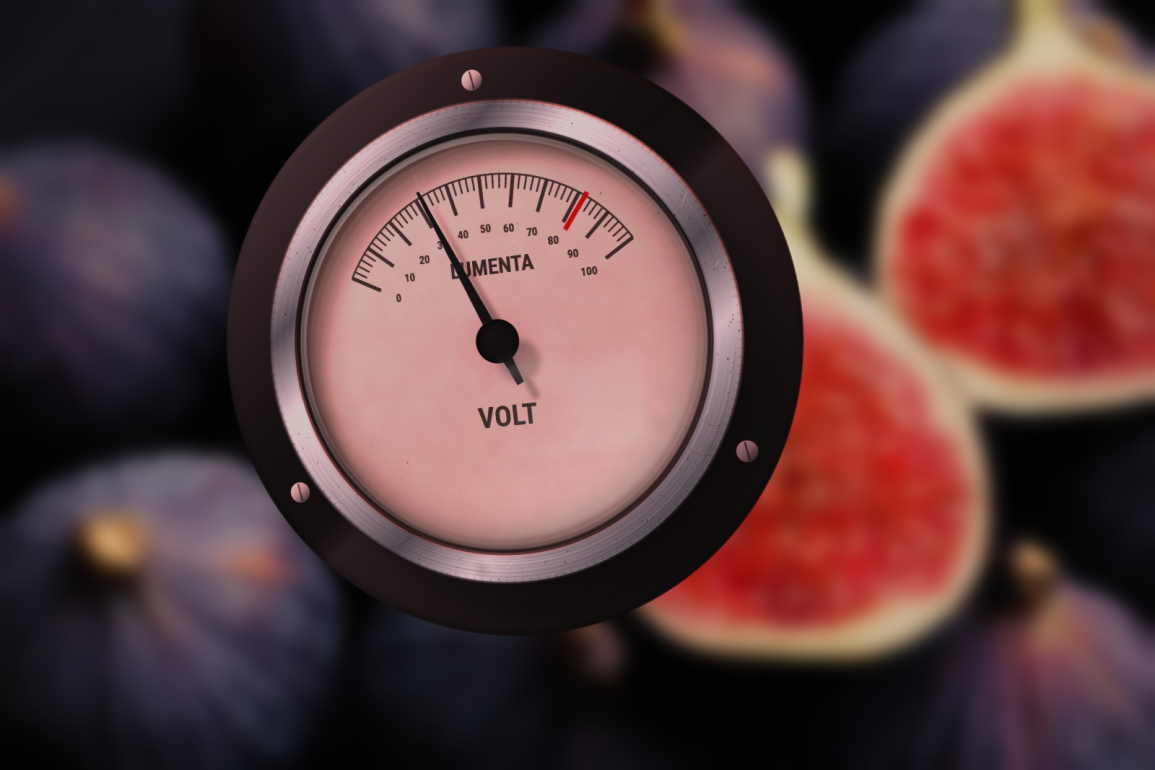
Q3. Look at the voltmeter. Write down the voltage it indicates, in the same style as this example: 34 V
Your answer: 32 V
